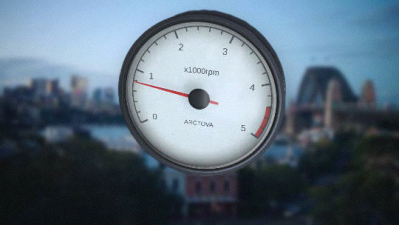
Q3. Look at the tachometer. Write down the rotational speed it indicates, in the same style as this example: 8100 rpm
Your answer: 800 rpm
